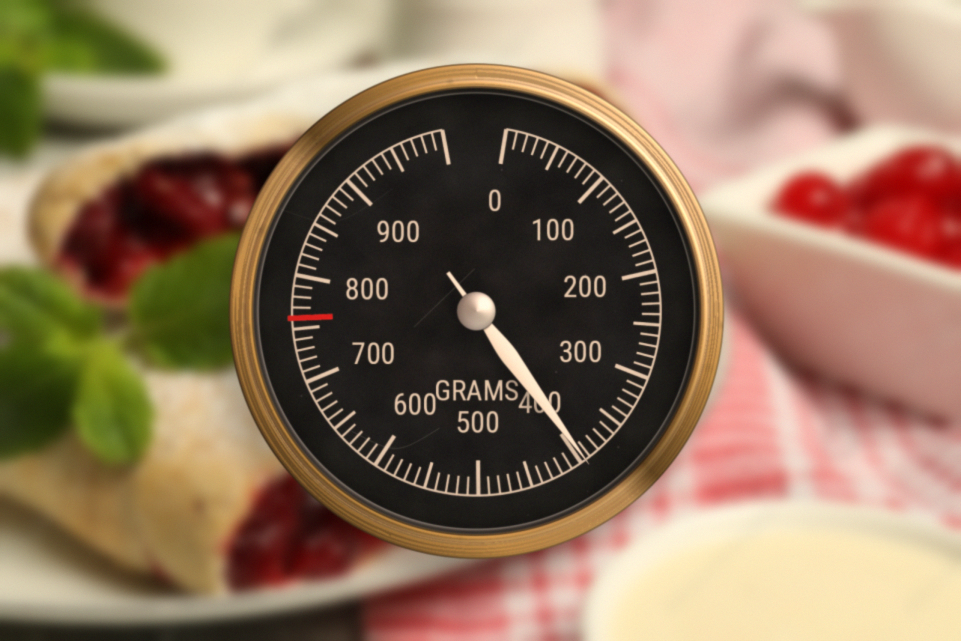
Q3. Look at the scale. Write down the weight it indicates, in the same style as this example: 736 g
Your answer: 395 g
